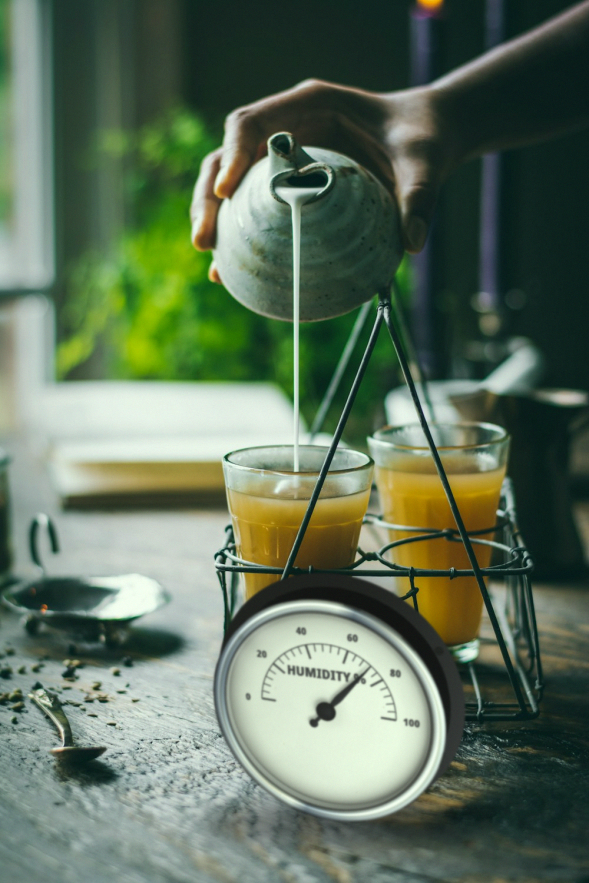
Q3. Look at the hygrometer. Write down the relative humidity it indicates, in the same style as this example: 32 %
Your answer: 72 %
